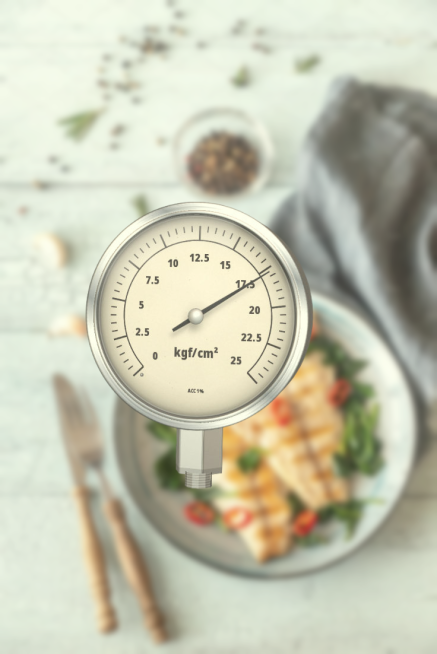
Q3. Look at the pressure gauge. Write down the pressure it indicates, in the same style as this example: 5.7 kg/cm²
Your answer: 17.75 kg/cm²
